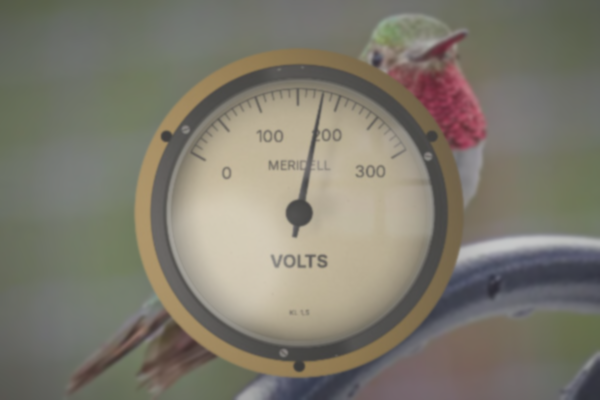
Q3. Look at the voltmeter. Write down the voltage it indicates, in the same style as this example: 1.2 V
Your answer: 180 V
